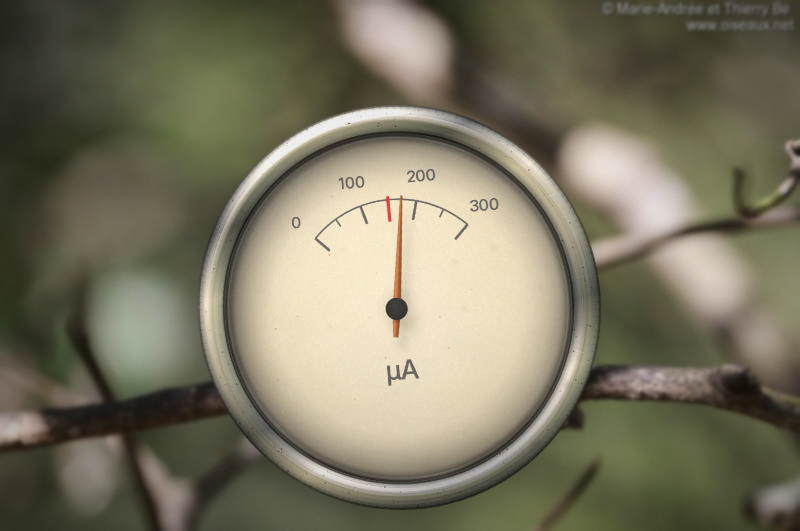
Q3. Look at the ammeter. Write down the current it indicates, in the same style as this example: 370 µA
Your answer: 175 µA
